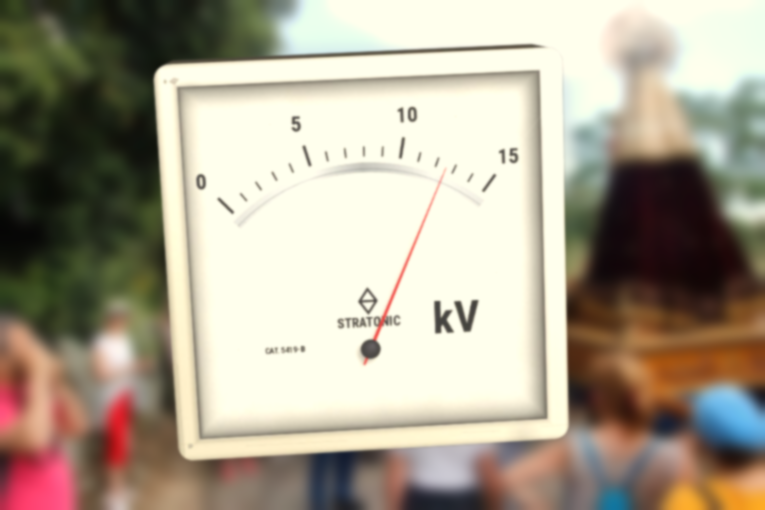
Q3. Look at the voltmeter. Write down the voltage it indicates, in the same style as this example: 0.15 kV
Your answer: 12.5 kV
